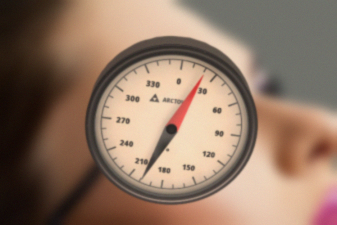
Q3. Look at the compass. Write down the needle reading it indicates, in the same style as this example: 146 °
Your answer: 20 °
